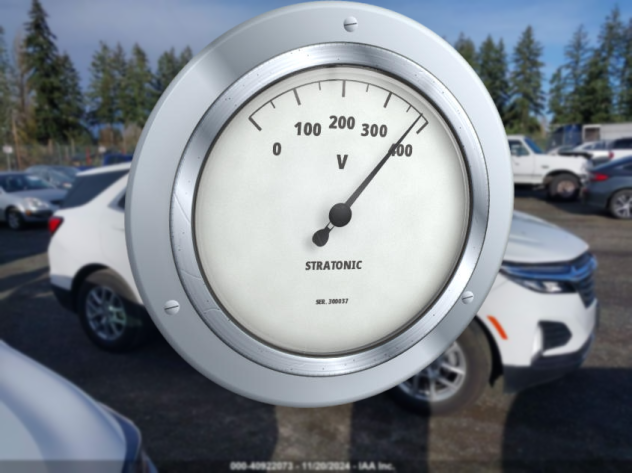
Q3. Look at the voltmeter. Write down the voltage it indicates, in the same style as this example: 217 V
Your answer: 375 V
